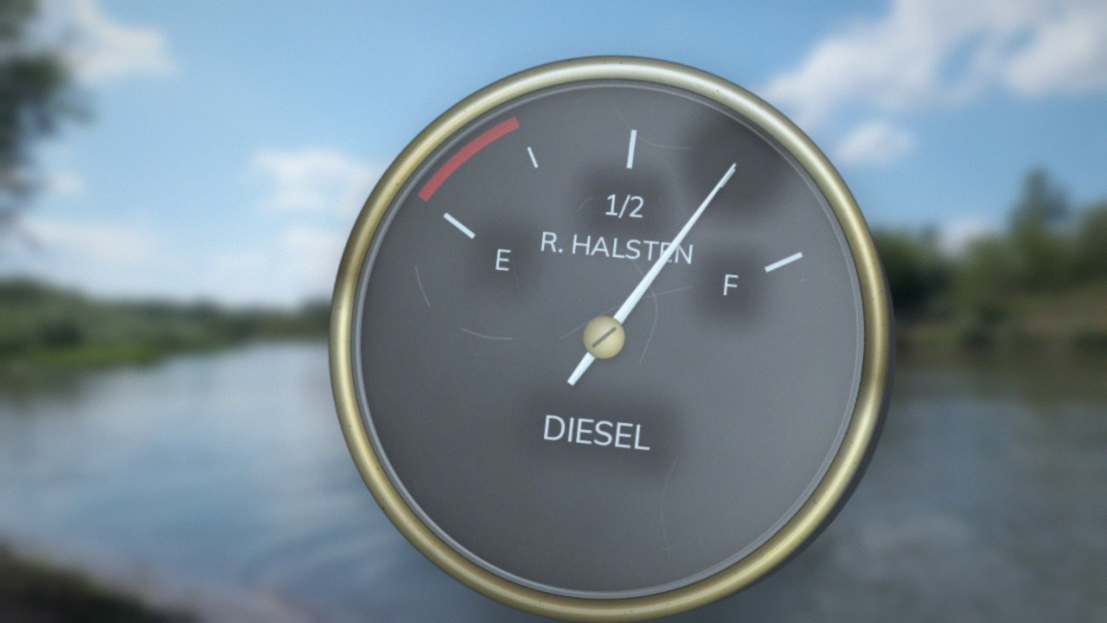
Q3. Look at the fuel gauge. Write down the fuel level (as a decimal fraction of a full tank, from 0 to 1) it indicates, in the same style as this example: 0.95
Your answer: 0.75
